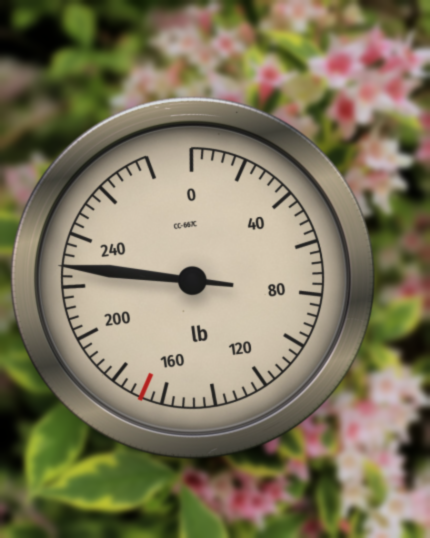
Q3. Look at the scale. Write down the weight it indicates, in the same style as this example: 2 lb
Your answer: 228 lb
